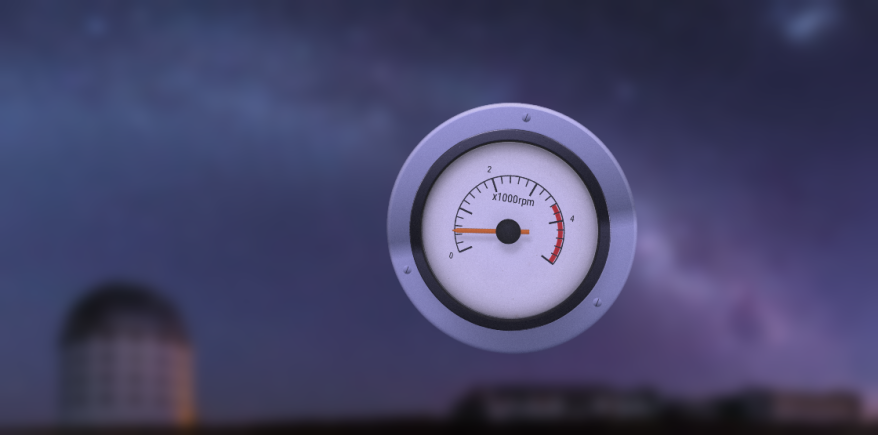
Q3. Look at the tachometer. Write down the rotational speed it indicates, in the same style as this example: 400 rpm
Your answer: 500 rpm
